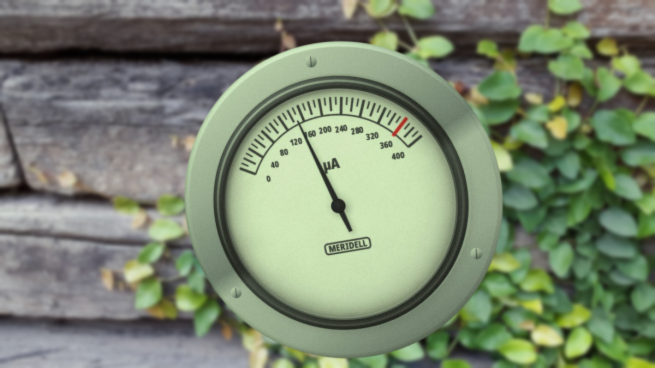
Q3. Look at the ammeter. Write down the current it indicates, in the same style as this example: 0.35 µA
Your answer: 150 µA
